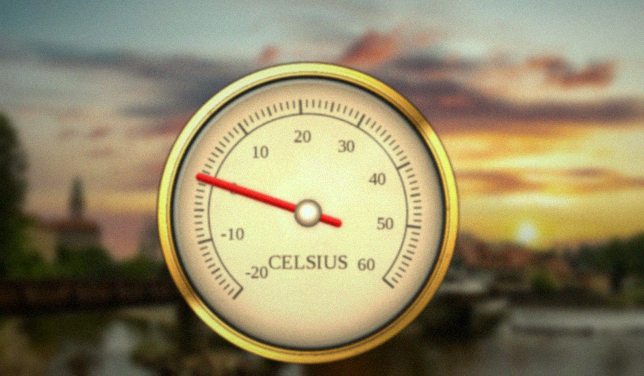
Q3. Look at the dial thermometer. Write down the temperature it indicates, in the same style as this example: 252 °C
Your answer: 0 °C
